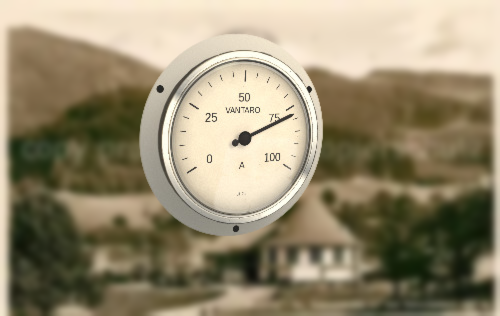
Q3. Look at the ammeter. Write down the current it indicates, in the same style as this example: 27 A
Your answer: 77.5 A
